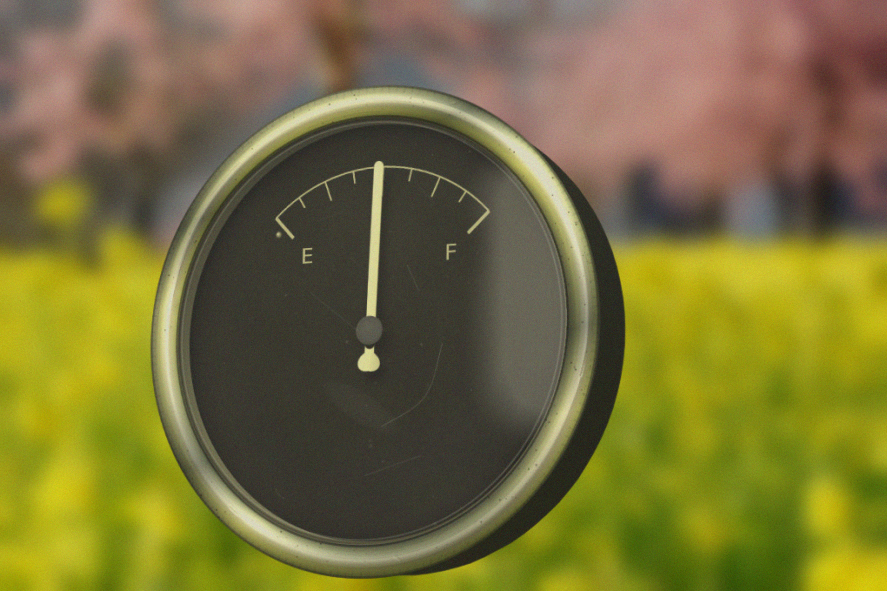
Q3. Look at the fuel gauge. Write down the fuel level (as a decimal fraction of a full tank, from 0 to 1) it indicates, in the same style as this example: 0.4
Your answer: 0.5
